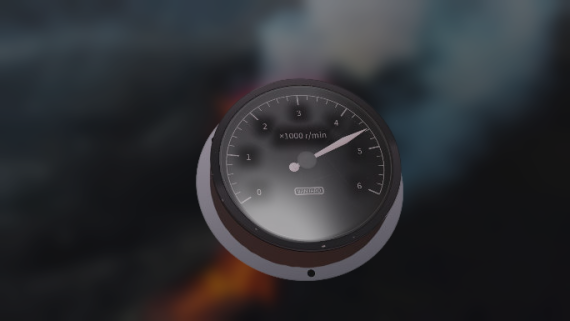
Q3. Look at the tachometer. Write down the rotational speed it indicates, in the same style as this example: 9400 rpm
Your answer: 4600 rpm
